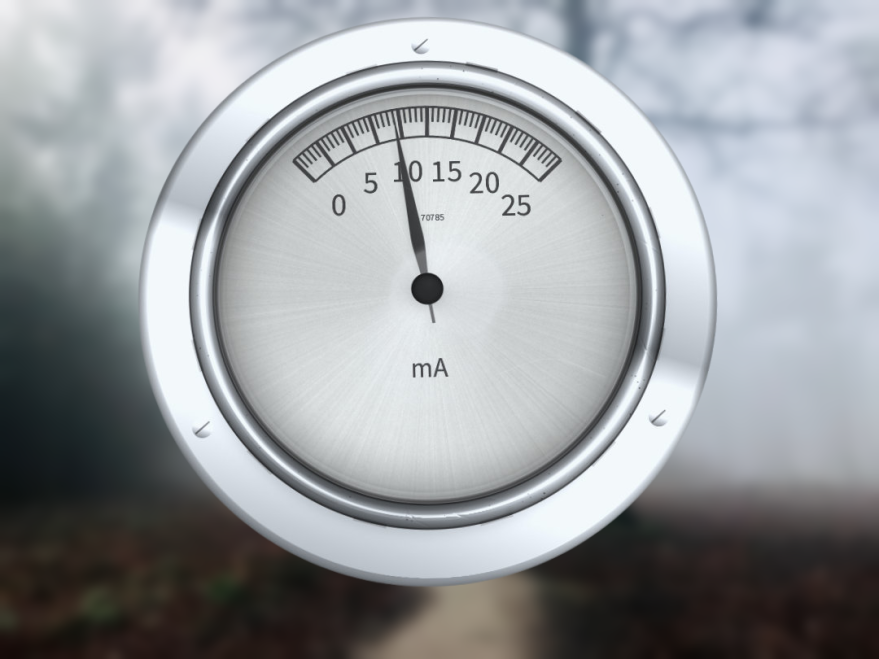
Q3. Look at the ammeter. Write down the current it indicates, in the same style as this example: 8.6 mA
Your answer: 9.5 mA
